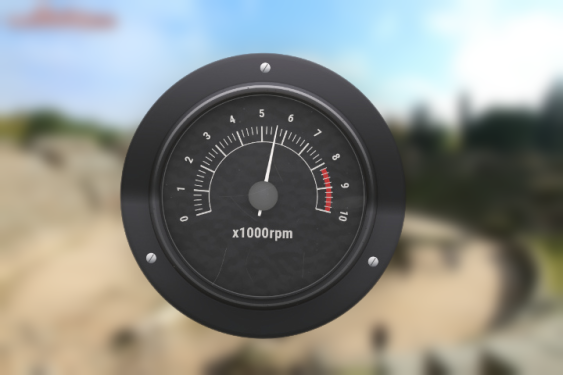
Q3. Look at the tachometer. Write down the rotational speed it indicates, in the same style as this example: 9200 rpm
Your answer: 5600 rpm
